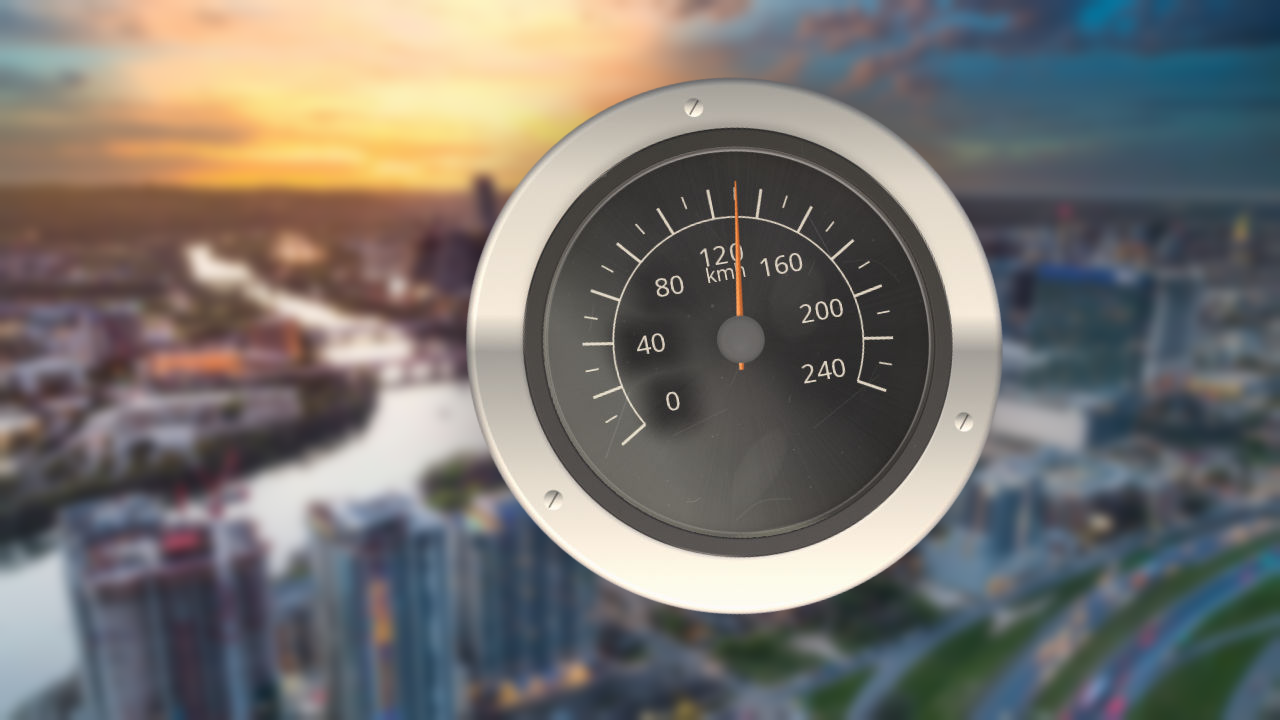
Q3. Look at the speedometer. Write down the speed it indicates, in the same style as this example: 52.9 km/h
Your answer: 130 km/h
